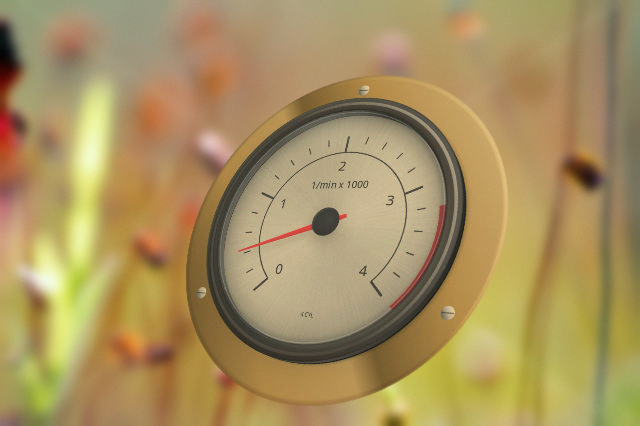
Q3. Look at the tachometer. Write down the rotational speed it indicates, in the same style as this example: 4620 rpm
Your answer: 400 rpm
